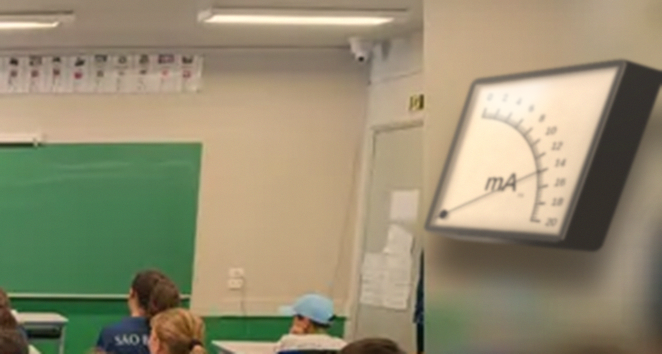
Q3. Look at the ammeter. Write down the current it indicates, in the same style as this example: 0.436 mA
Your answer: 14 mA
